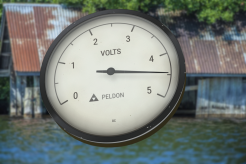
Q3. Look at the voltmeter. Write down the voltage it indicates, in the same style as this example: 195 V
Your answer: 4.5 V
